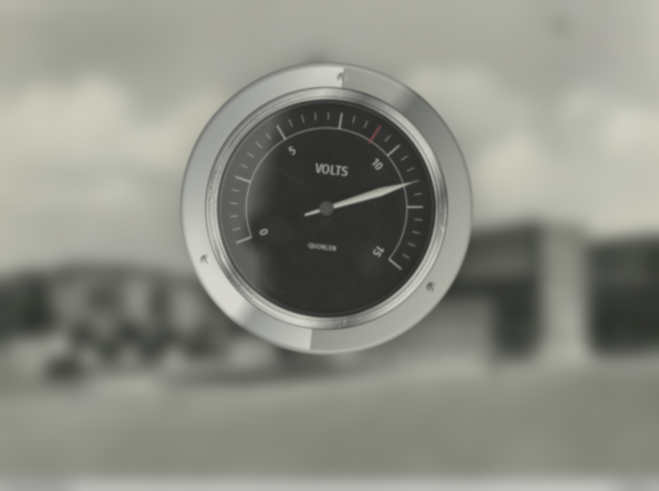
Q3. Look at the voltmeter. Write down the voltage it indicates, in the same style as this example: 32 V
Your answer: 11.5 V
